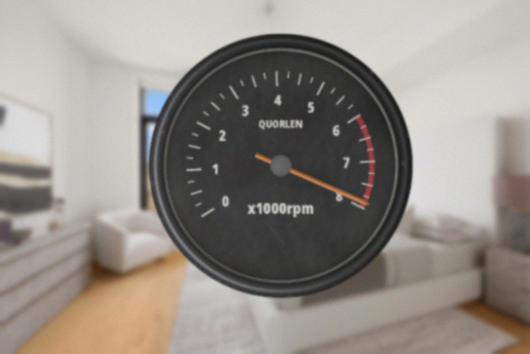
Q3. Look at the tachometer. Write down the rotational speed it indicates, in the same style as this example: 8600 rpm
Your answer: 7875 rpm
